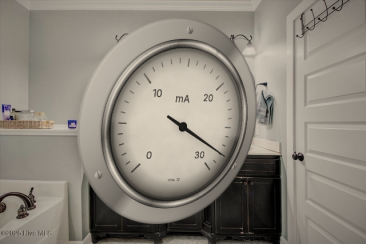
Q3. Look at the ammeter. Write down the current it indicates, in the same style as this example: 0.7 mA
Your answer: 28 mA
